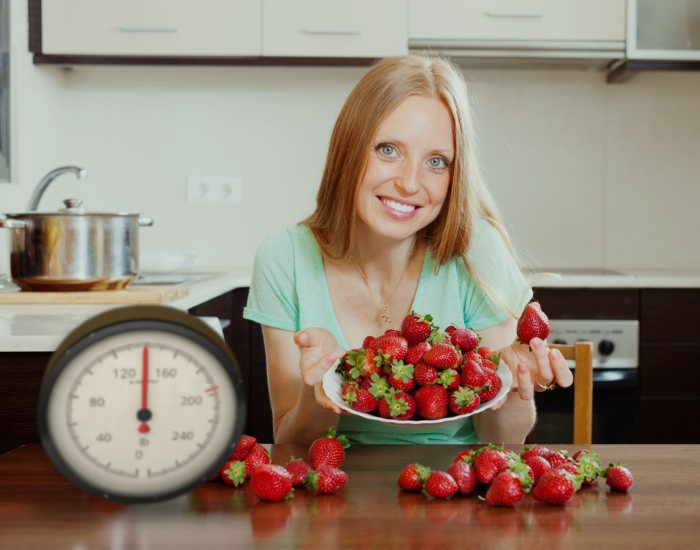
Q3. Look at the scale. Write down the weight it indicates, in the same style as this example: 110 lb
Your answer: 140 lb
